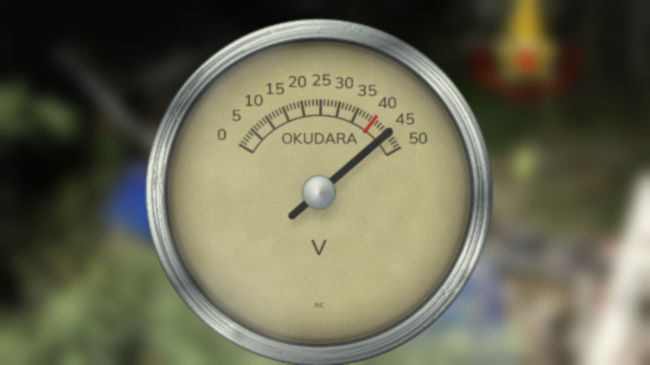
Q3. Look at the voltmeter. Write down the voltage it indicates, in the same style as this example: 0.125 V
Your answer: 45 V
